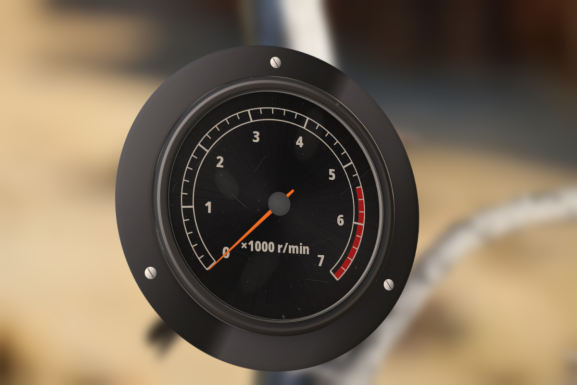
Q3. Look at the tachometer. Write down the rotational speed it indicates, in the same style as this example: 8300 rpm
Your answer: 0 rpm
